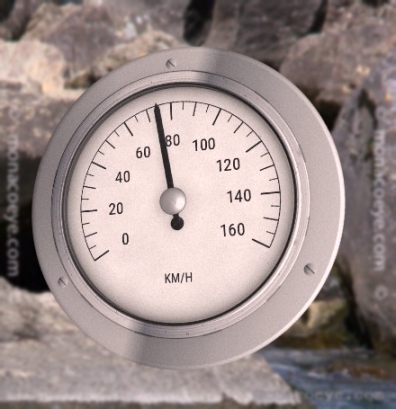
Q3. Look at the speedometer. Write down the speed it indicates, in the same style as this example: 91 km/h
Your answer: 75 km/h
